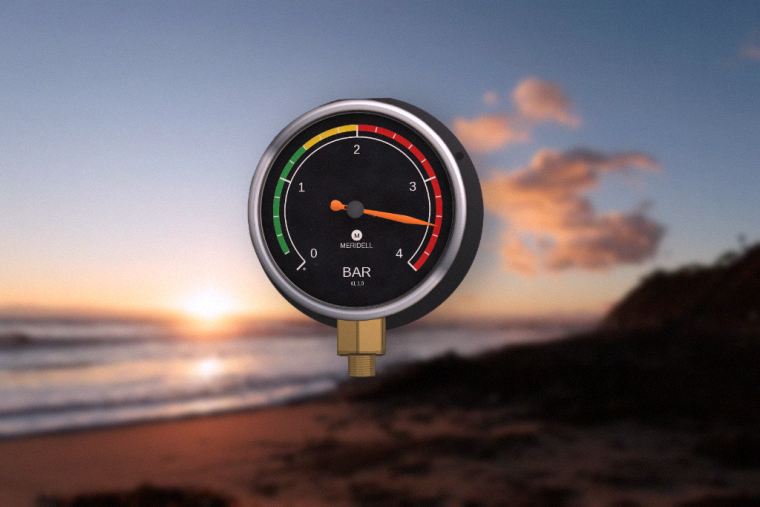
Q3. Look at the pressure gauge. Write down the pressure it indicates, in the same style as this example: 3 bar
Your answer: 3.5 bar
